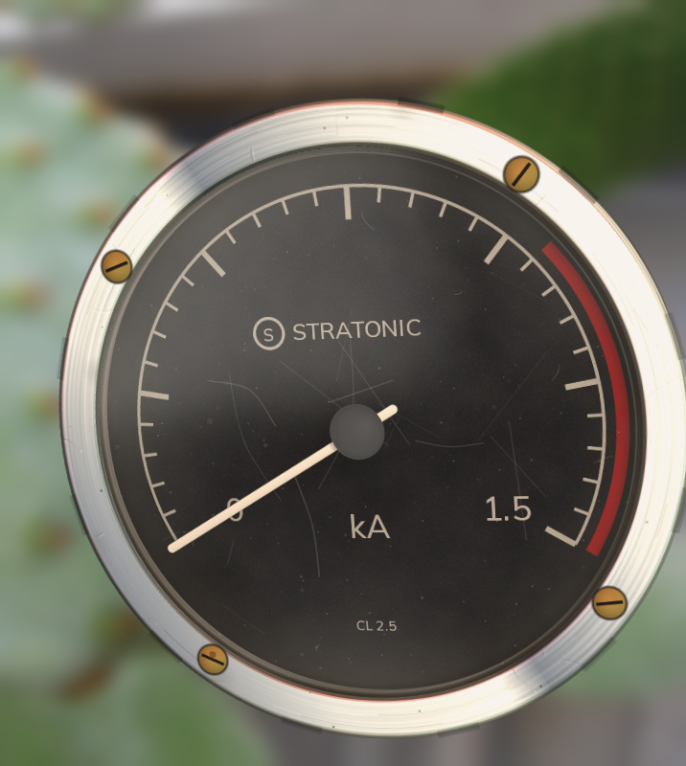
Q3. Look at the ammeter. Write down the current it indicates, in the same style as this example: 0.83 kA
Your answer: 0 kA
